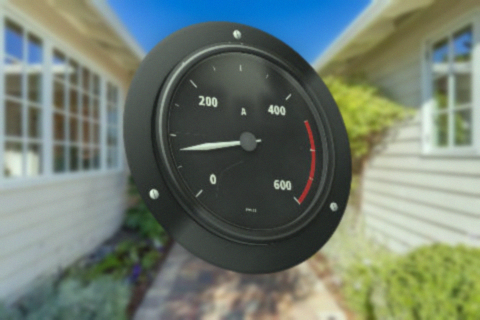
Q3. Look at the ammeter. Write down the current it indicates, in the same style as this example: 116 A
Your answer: 75 A
